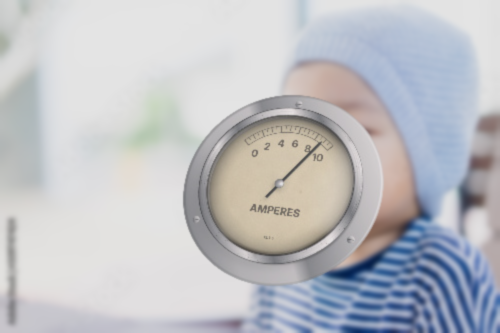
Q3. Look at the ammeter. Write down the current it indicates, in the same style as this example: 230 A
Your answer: 9 A
